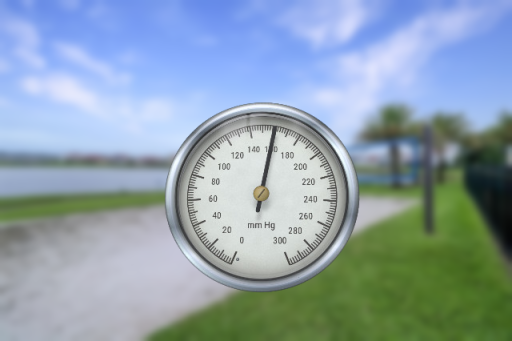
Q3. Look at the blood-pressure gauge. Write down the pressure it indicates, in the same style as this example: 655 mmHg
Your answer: 160 mmHg
